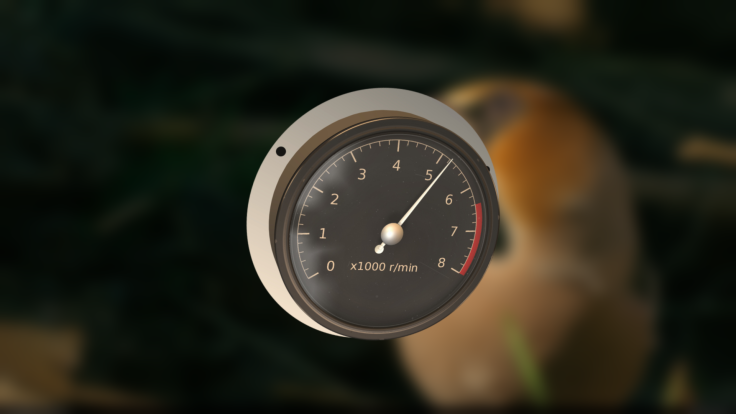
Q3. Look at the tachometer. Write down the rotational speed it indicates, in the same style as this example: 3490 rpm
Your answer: 5200 rpm
